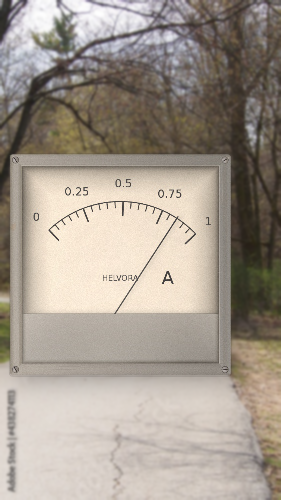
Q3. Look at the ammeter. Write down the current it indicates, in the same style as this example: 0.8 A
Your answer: 0.85 A
